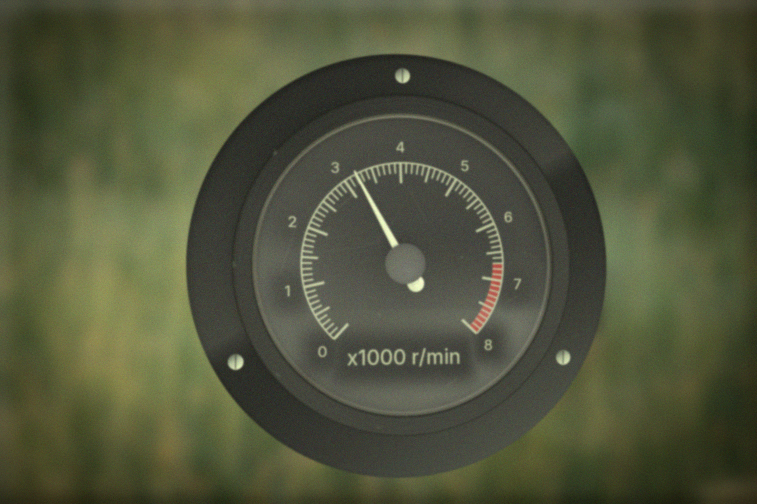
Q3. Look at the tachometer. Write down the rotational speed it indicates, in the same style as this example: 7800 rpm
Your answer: 3200 rpm
